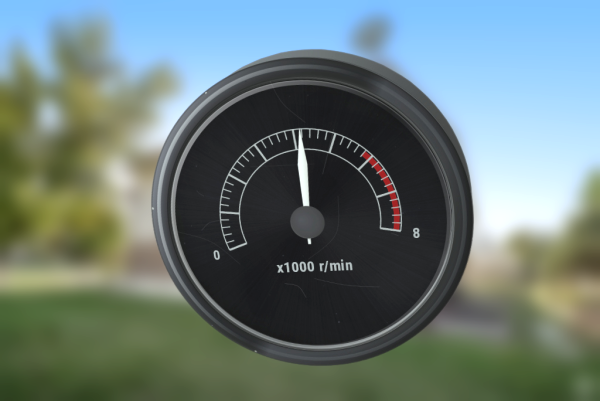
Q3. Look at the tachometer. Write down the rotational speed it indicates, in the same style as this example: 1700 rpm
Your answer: 4200 rpm
